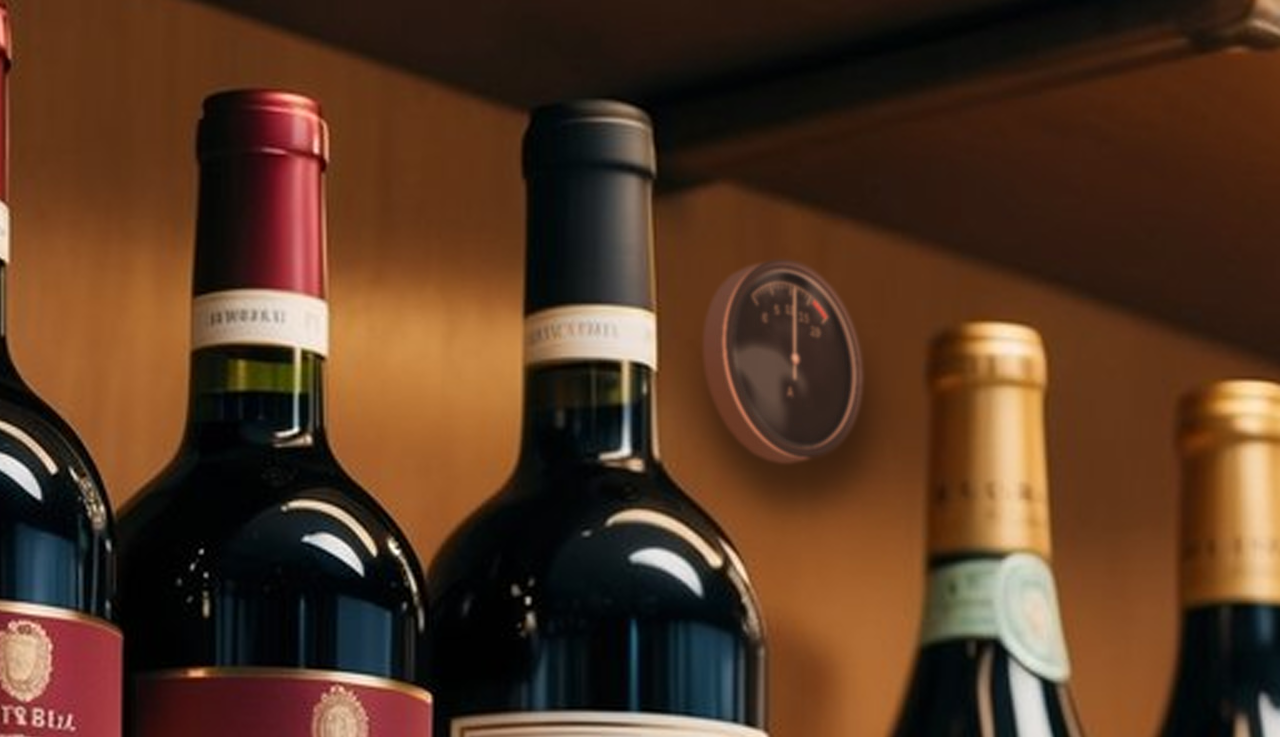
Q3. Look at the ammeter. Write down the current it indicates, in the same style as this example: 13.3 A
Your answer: 10 A
